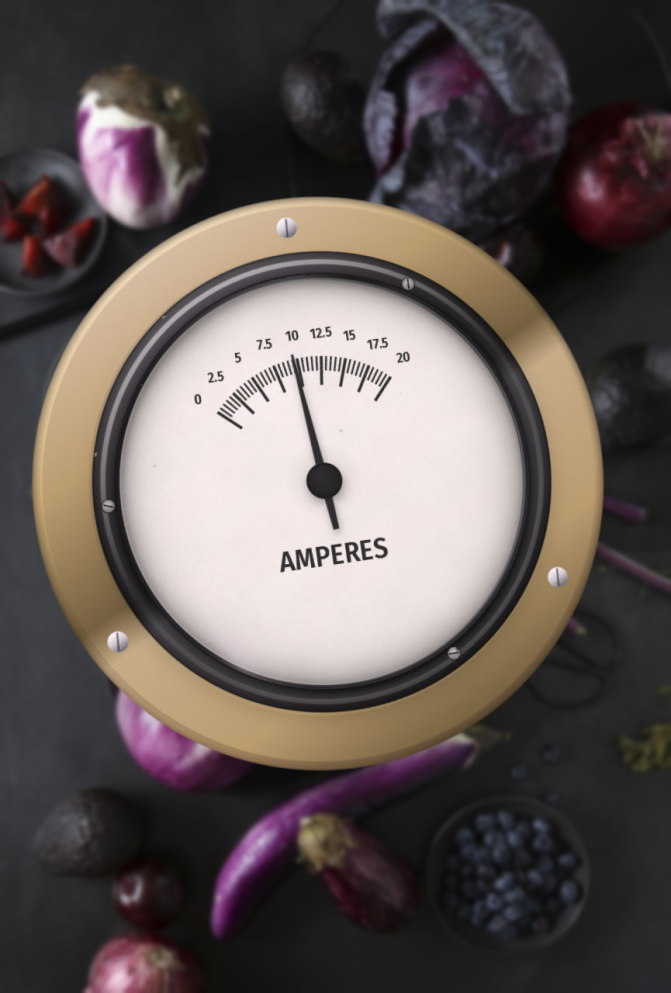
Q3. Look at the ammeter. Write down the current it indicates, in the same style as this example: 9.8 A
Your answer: 9.5 A
